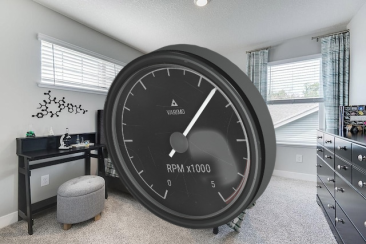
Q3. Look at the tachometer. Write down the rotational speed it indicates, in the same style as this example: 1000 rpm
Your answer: 3250 rpm
